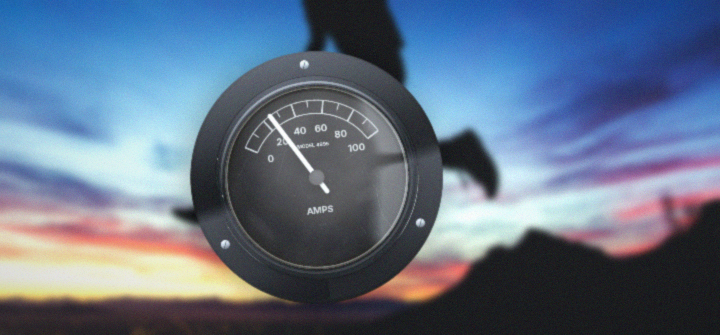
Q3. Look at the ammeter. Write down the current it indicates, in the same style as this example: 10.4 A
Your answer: 25 A
